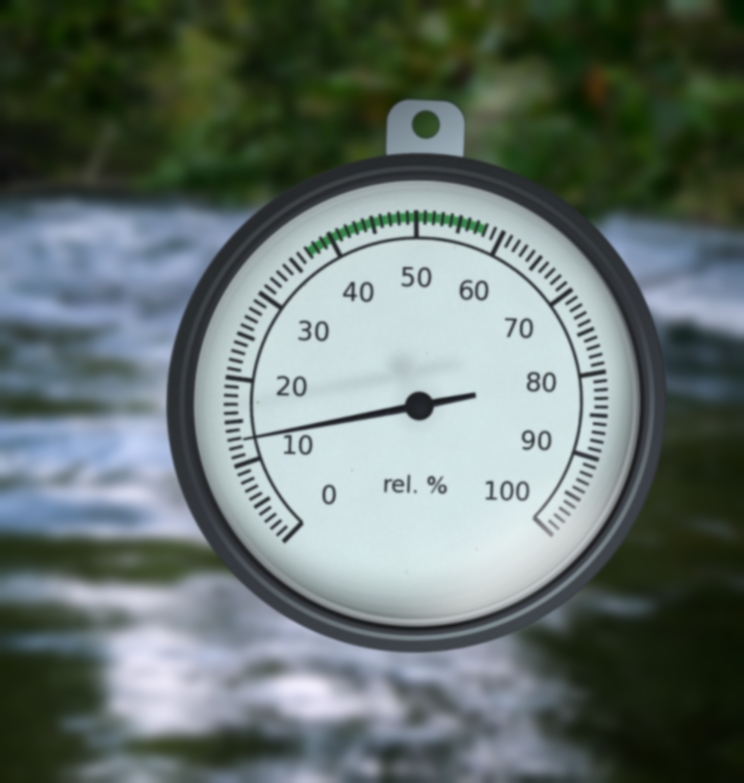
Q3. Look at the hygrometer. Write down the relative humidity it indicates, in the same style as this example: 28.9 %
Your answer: 13 %
